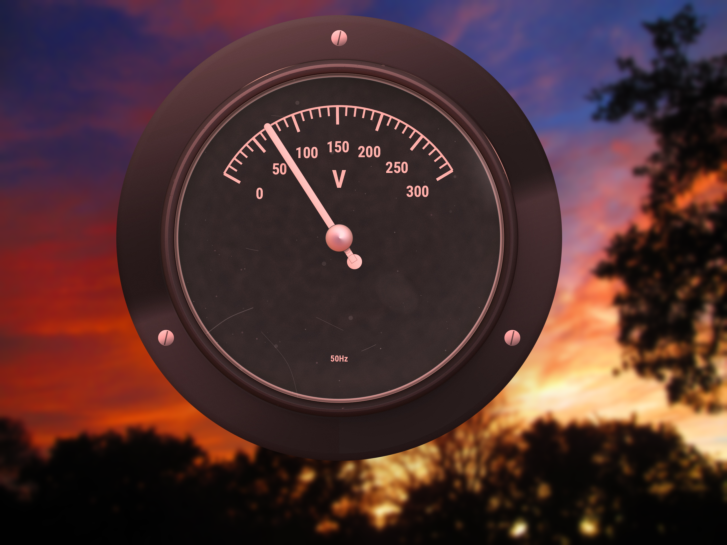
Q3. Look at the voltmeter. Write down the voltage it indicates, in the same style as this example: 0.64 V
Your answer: 70 V
